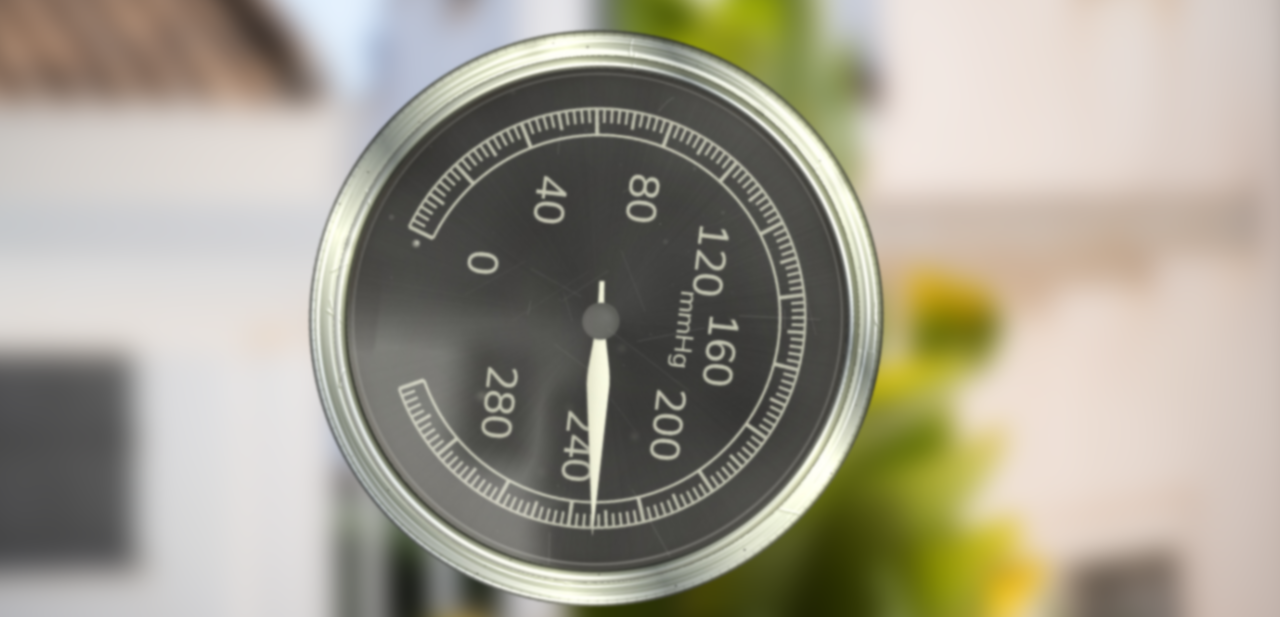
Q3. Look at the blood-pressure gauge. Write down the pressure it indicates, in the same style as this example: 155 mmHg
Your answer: 234 mmHg
